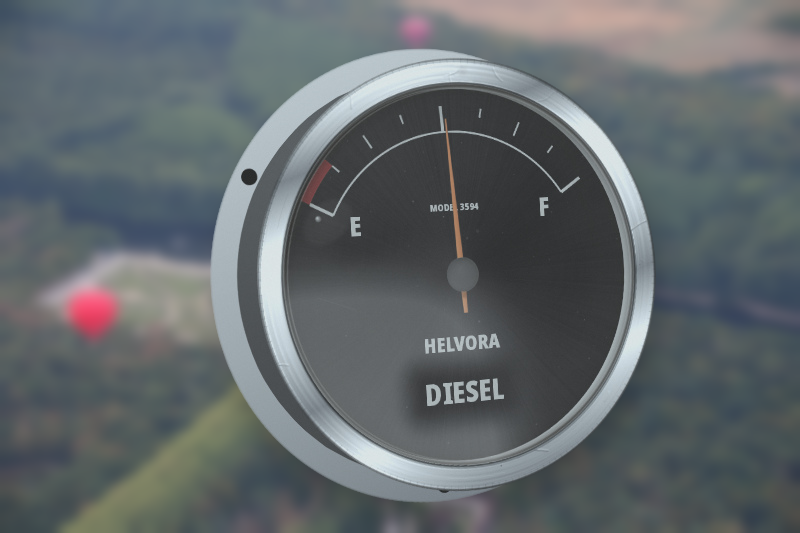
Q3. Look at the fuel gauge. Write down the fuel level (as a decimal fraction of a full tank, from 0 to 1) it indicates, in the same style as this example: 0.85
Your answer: 0.5
